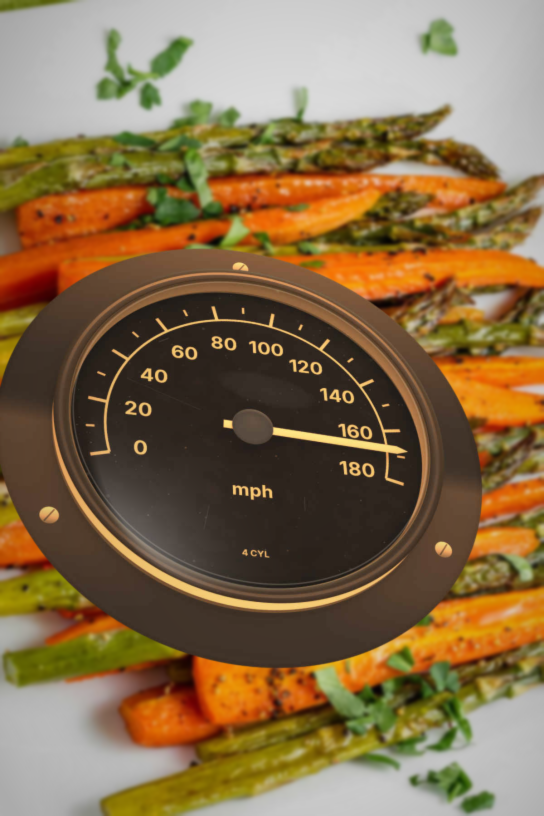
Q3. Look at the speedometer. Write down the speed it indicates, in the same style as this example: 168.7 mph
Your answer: 170 mph
